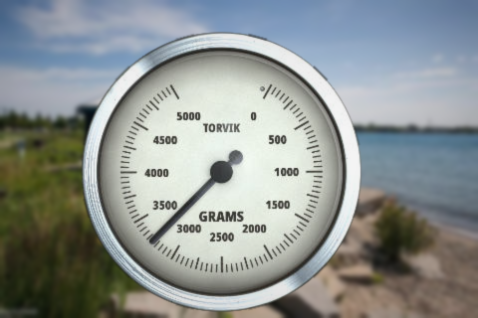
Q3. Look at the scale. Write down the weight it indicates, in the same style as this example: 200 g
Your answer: 3250 g
